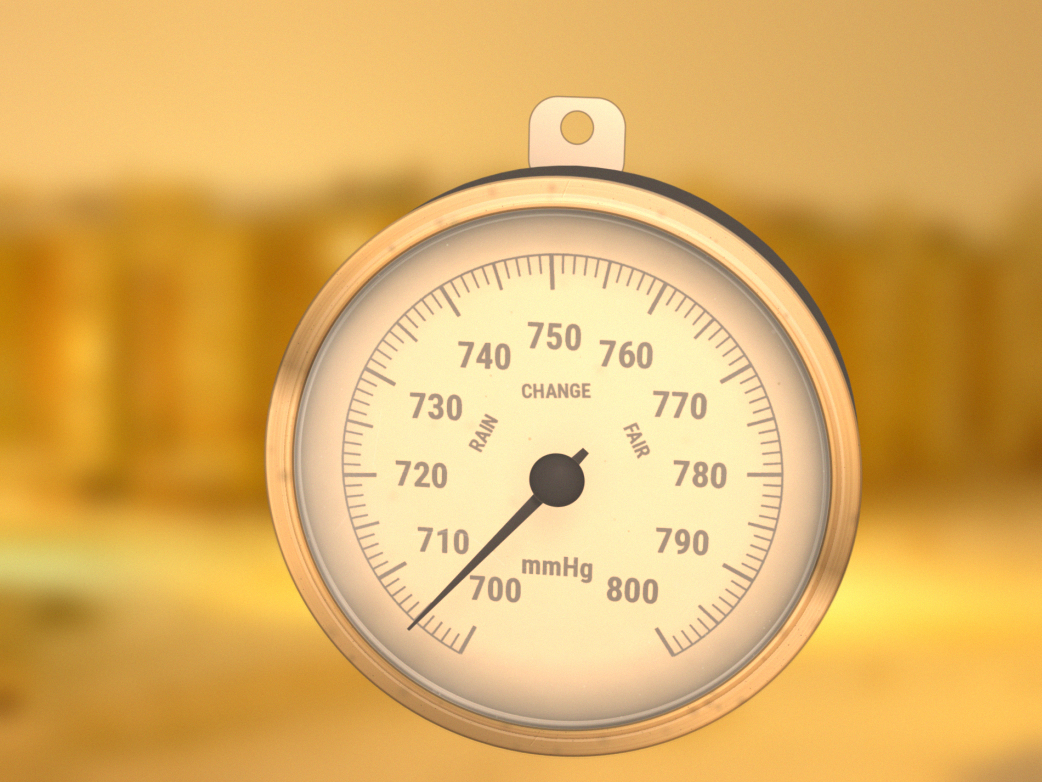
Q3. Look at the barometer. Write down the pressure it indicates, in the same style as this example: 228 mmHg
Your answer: 705 mmHg
